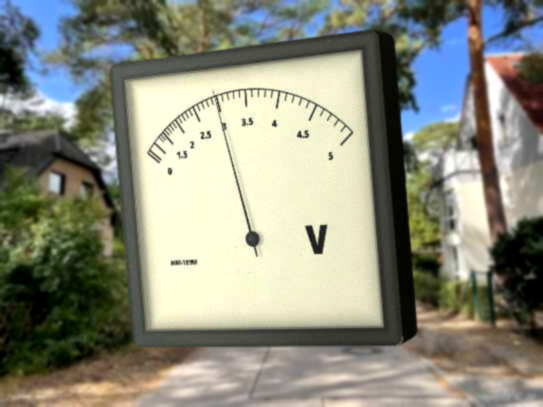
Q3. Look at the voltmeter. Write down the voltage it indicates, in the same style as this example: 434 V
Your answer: 3 V
